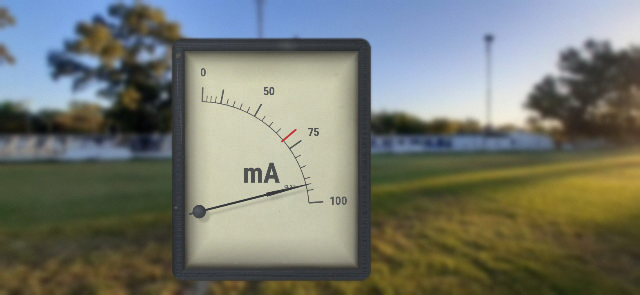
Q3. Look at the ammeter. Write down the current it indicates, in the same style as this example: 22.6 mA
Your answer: 92.5 mA
